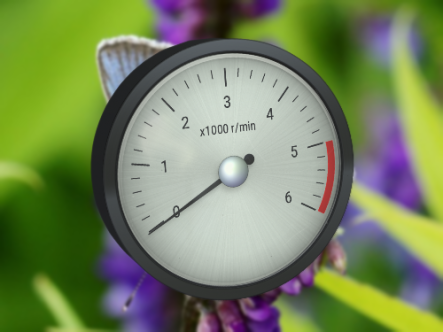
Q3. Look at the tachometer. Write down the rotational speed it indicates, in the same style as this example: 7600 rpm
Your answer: 0 rpm
